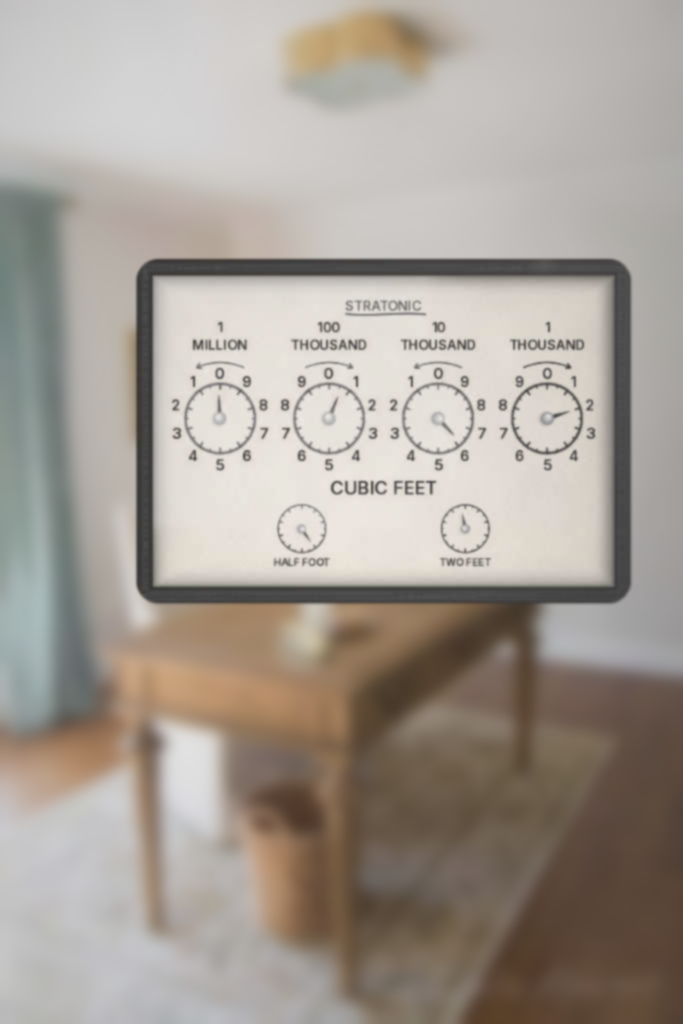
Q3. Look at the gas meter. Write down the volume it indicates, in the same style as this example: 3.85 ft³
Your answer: 6200 ft³
